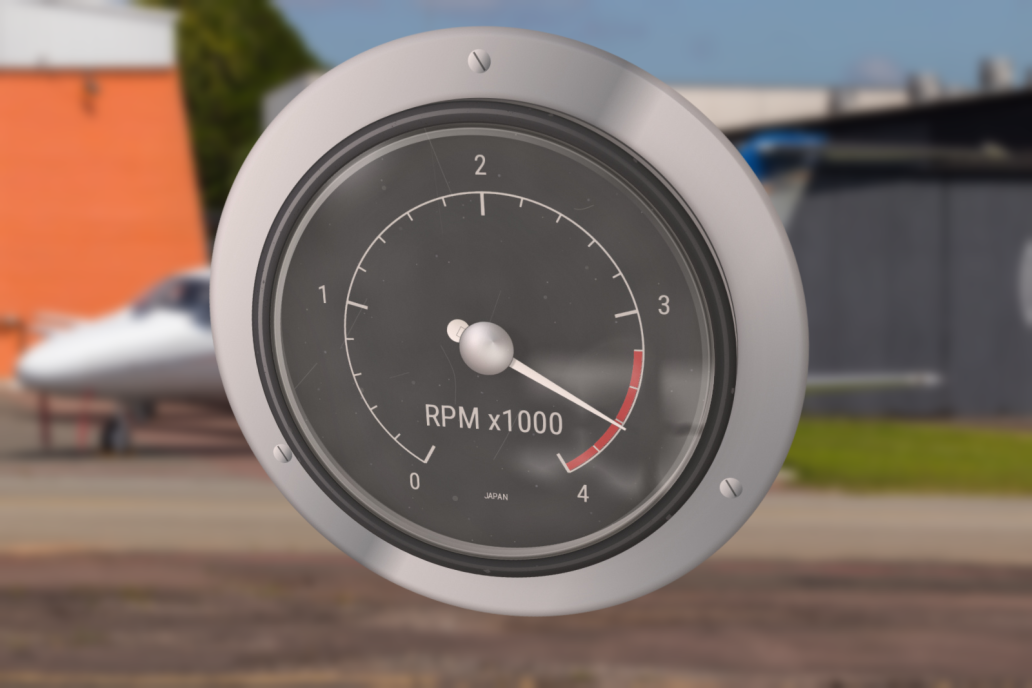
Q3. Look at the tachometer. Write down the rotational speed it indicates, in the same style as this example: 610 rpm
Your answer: 3600 rpm
